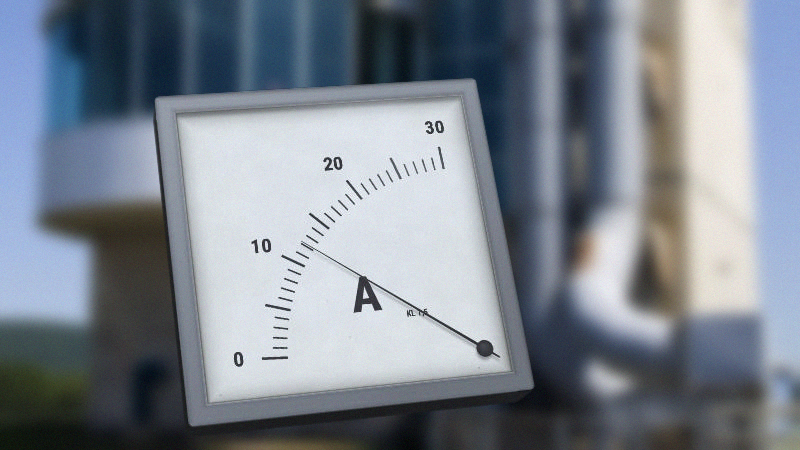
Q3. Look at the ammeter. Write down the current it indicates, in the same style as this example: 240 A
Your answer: 12 A
